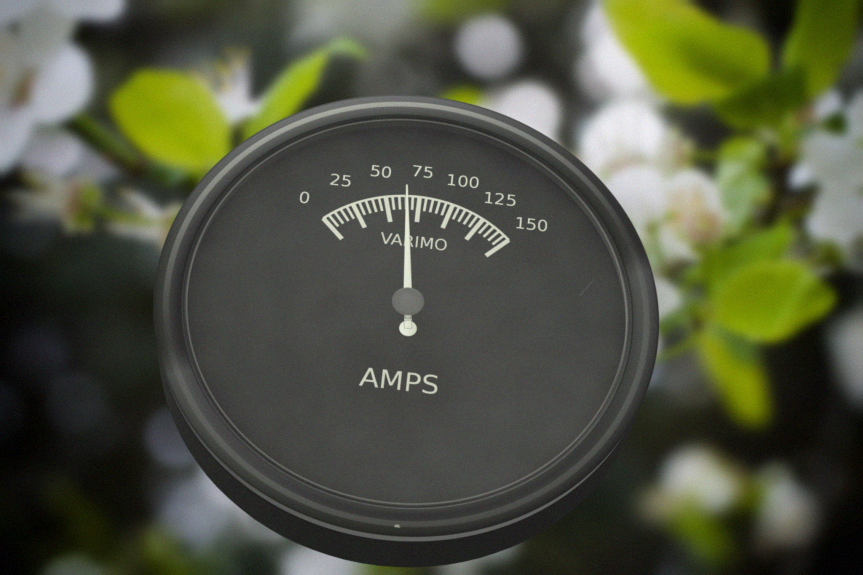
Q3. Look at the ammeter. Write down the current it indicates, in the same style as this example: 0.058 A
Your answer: 65 A
